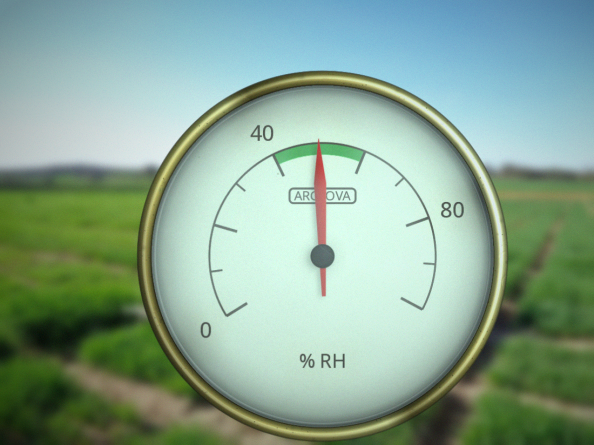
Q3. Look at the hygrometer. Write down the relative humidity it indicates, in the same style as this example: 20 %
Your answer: 50 %
